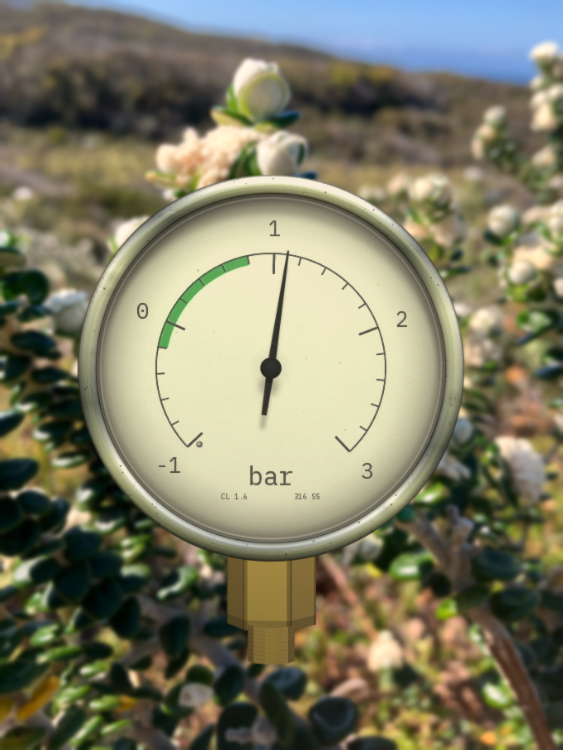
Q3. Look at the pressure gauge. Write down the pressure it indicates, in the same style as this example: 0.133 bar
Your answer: 1.1 bar
